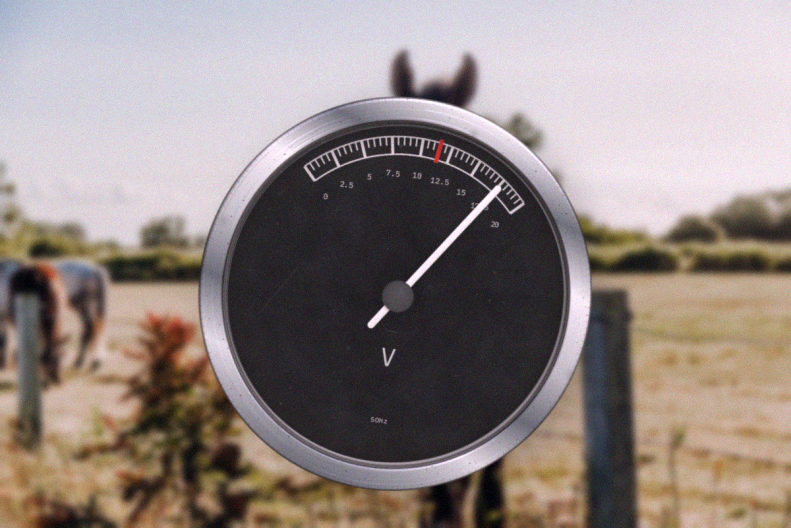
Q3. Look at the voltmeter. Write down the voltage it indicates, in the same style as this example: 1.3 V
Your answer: 17.5 V
